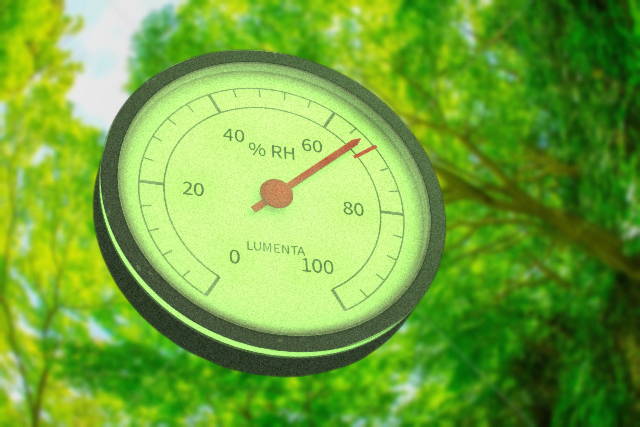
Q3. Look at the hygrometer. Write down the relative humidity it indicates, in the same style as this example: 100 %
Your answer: 66 %
